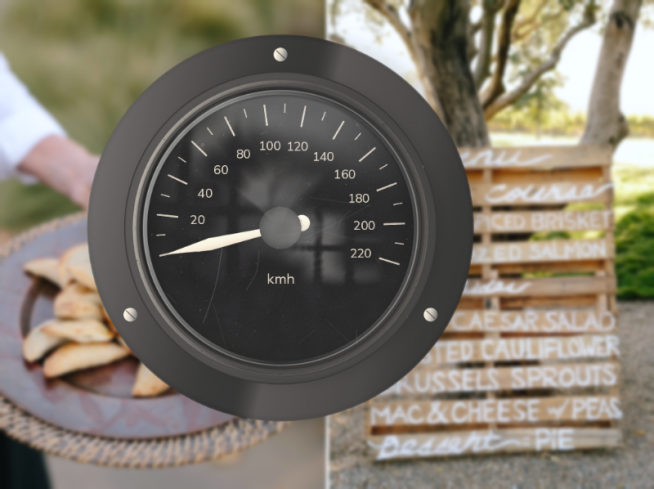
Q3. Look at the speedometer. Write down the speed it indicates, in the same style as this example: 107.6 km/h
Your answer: 0 km/h
